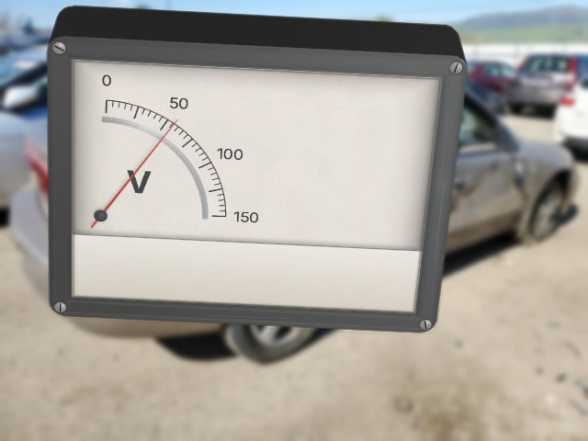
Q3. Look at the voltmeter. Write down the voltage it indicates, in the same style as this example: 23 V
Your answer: 55 V
